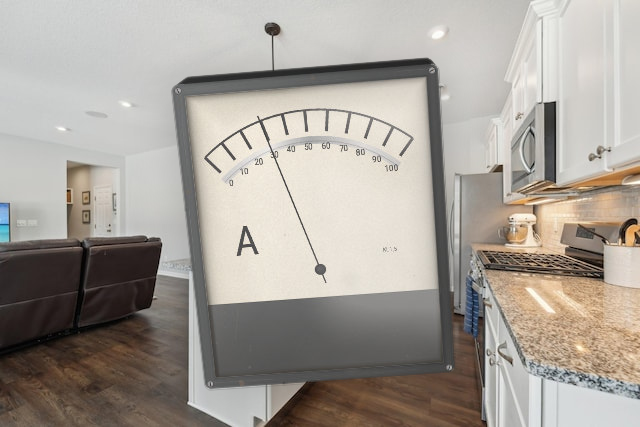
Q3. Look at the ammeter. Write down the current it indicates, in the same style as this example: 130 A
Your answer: 30 A
